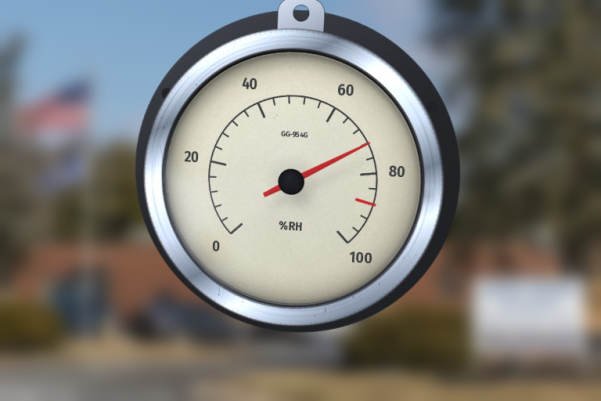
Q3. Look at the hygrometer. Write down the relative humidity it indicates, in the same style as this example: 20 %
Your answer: 72 %
